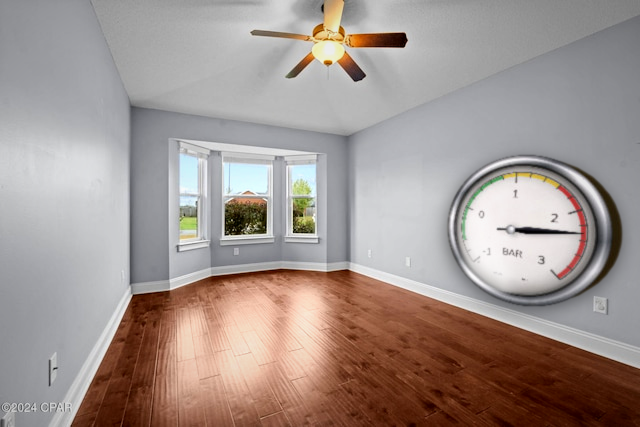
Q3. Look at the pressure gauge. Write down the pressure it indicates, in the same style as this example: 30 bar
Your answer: 2.3 bar
